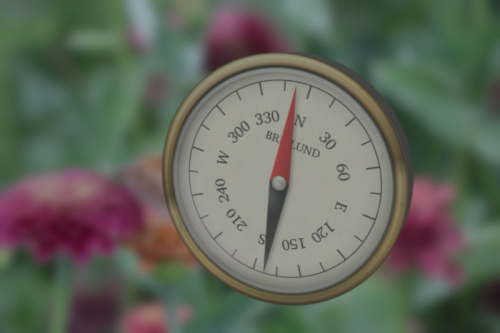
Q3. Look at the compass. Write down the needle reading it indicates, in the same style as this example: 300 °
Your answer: 352.5 °
